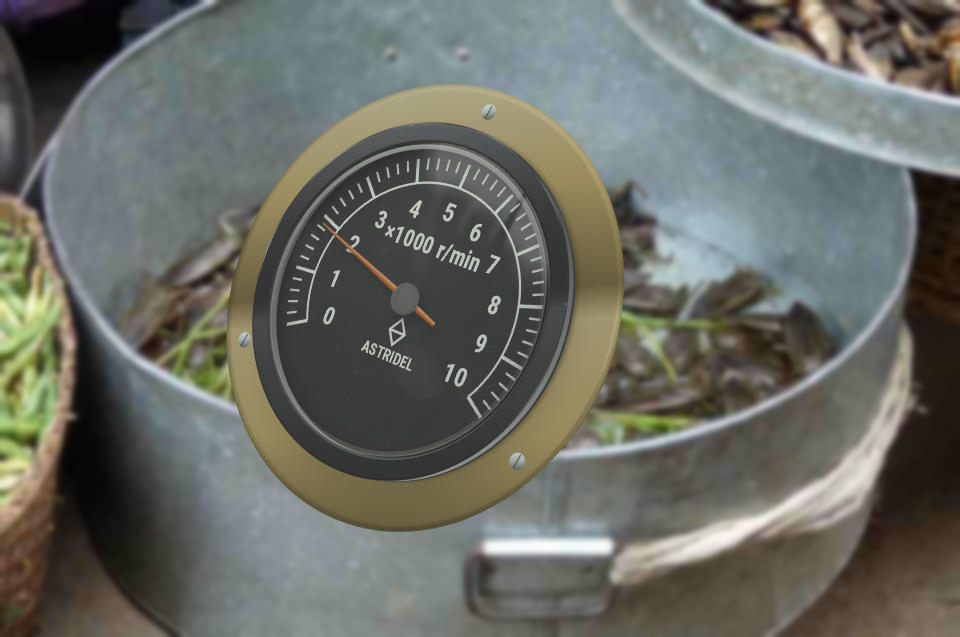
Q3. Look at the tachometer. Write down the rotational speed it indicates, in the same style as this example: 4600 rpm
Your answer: 1900 rpm
